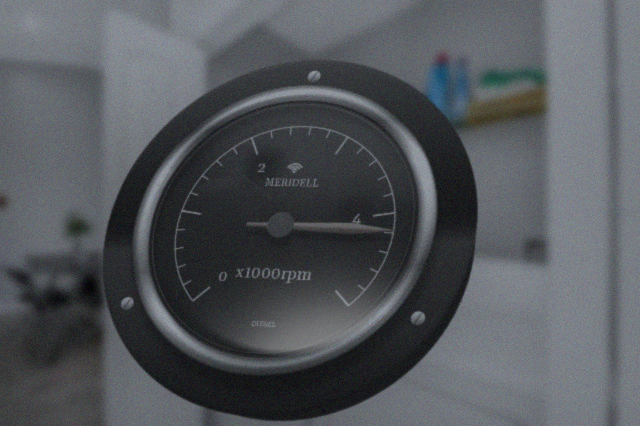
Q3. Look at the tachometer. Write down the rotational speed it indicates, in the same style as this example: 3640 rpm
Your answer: 4200 rpm
